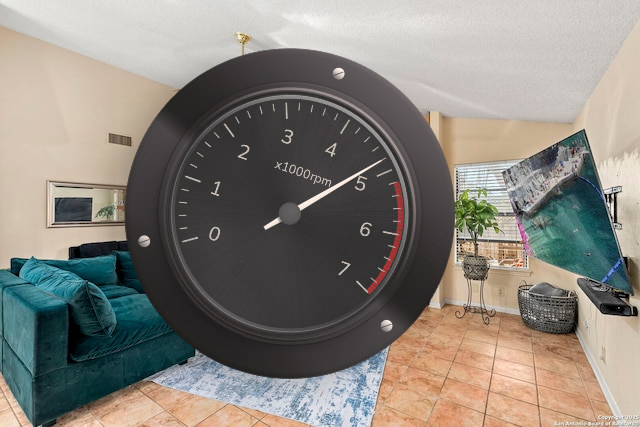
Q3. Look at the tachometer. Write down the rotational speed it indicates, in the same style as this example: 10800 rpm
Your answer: 4800 rpm
